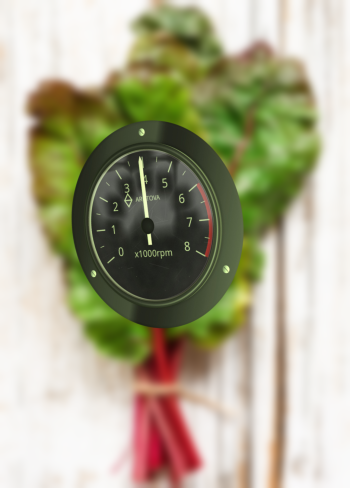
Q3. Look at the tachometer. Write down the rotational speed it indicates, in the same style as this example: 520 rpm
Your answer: 4000 rpm
